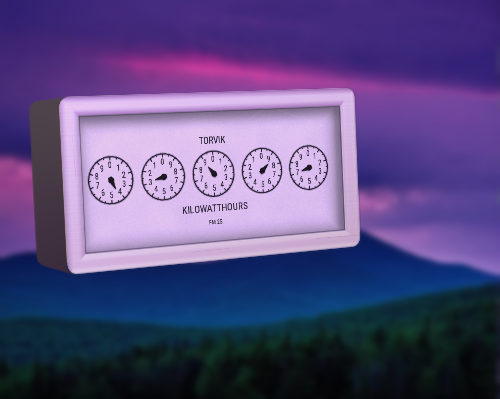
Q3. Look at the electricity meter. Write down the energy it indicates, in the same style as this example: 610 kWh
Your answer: 42887 kWh
